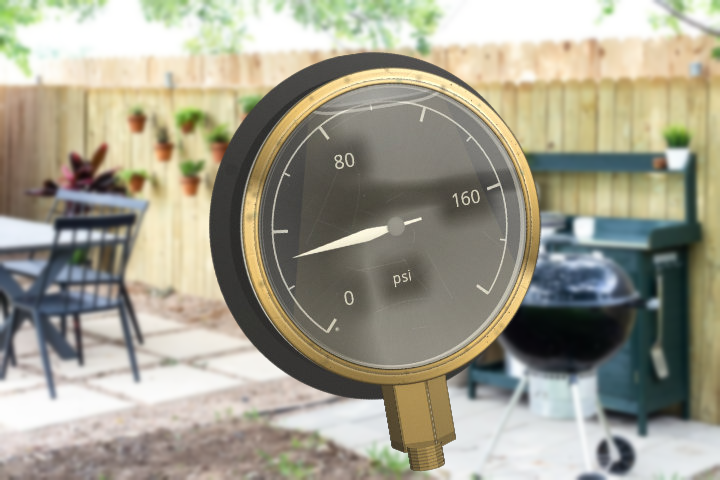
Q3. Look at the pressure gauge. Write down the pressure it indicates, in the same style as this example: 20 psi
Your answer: 30 psi
